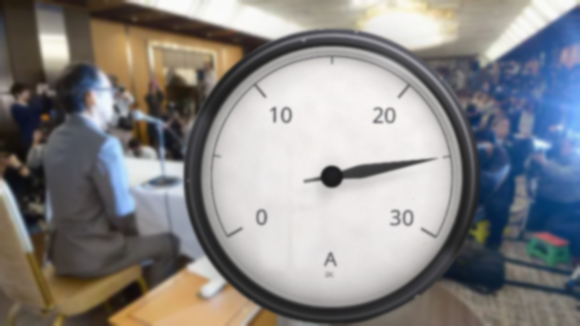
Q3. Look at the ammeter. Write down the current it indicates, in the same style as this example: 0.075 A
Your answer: 25 A
